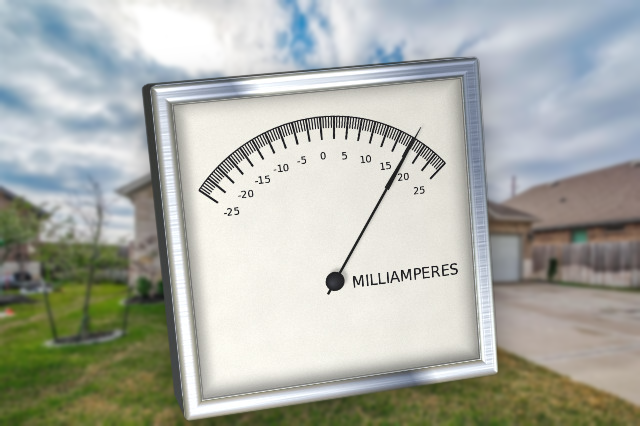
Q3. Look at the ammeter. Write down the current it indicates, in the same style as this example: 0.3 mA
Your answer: 17.5 mA
